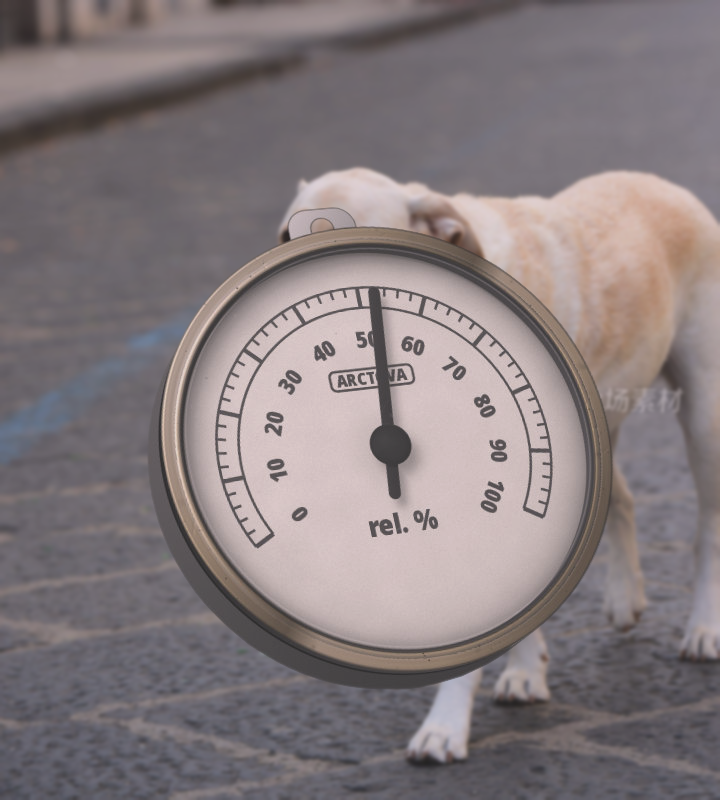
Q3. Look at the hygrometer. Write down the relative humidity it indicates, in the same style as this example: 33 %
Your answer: 52 %
